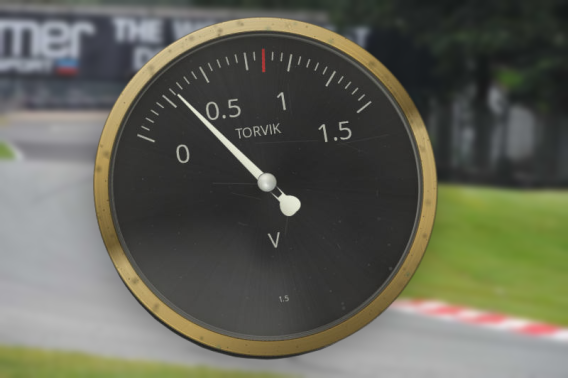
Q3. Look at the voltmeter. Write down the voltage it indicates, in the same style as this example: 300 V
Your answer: 0.3 V
